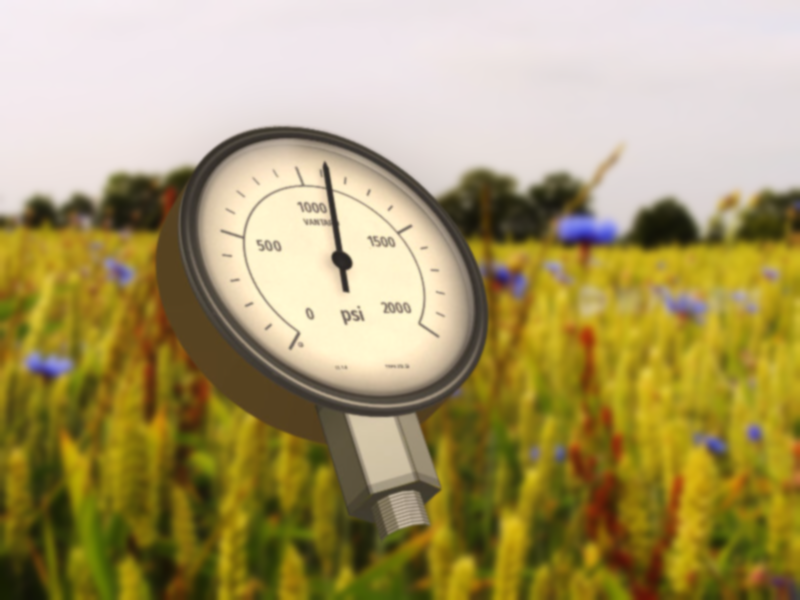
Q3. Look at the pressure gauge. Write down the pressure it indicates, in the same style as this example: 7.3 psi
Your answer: 1100 psi
